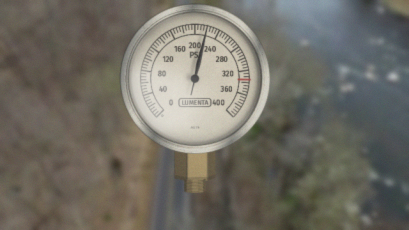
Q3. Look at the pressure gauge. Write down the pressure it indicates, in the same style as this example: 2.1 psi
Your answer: 220 psi
